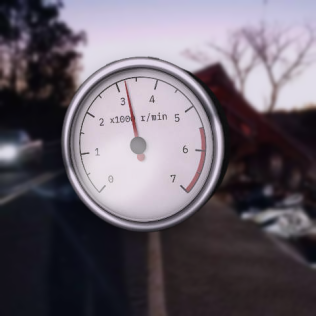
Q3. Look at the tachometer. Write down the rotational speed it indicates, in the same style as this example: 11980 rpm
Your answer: 3250 rpm
